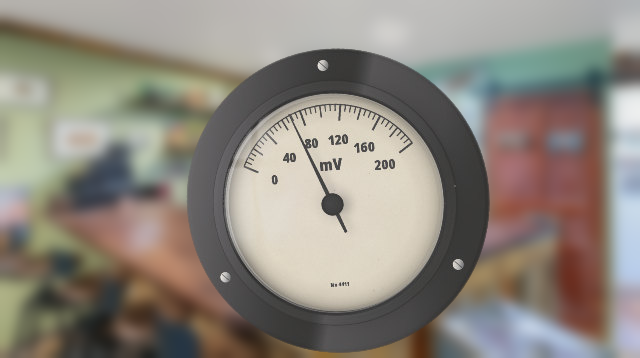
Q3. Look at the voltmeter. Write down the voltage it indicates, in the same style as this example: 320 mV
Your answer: 70 mV
